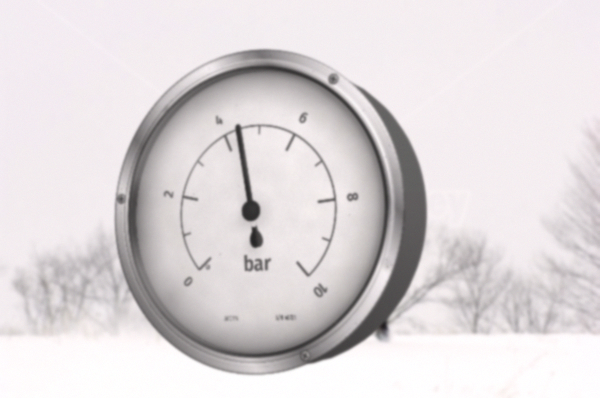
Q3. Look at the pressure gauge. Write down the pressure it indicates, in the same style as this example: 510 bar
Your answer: 4.5 bar
